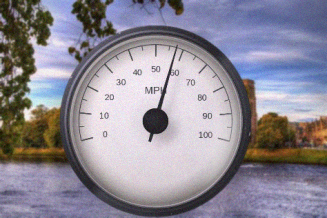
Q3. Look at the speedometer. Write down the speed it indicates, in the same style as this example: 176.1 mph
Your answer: 57.5 mph
